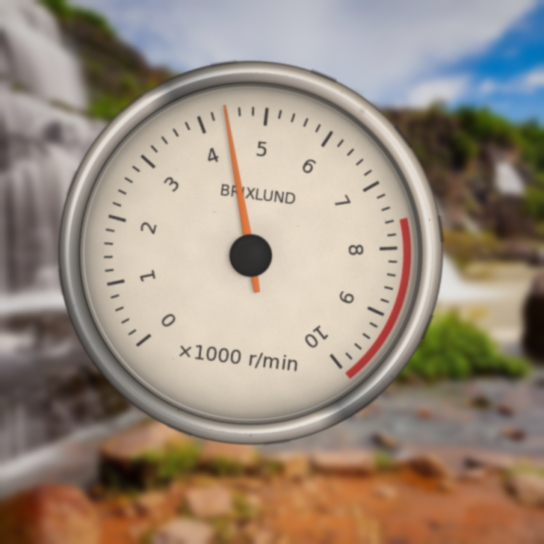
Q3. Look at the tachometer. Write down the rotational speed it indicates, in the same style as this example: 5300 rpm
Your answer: 4400 rpm
